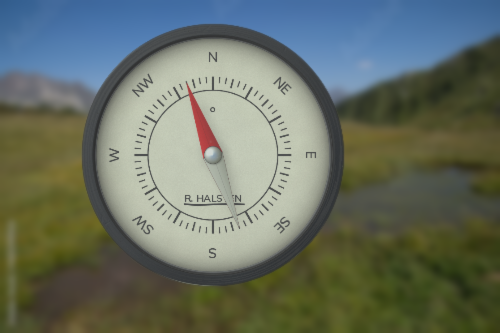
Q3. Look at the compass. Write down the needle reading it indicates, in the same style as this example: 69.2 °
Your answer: 340 °
